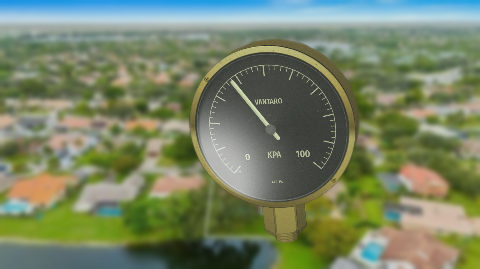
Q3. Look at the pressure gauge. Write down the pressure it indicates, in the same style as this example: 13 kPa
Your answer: 38 kPa
